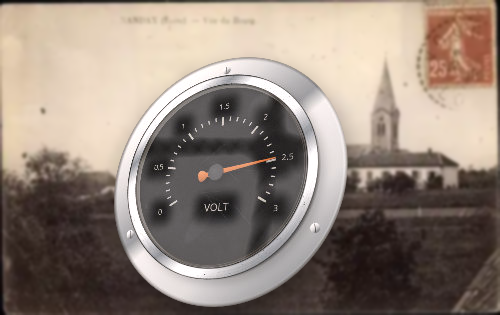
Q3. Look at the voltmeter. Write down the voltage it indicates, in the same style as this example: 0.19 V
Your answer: 2.5 V
